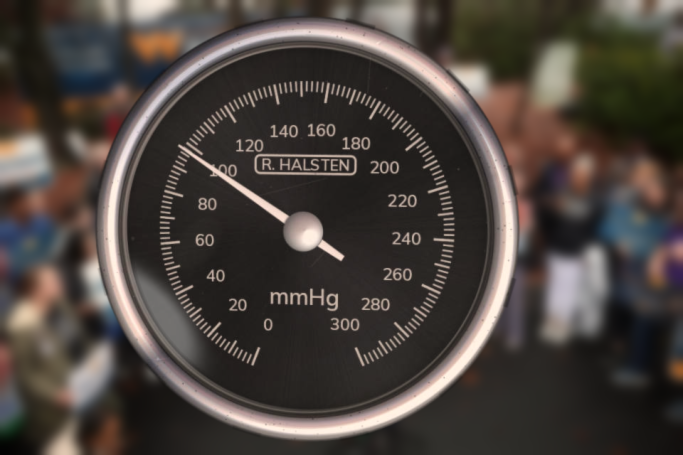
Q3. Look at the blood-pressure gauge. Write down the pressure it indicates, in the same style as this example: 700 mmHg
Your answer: 98 mmHg
